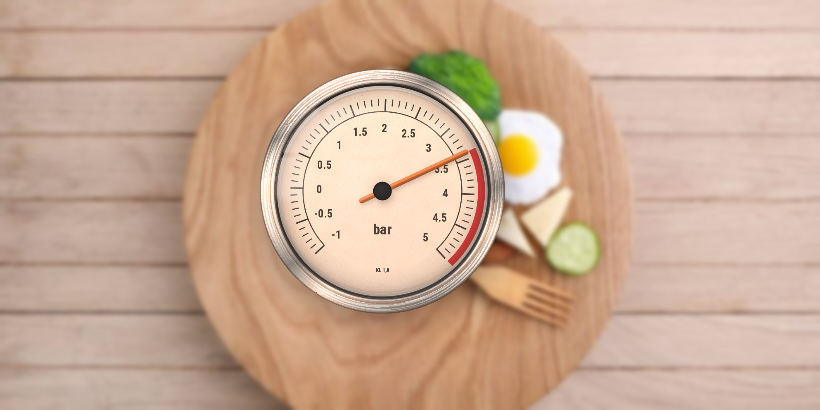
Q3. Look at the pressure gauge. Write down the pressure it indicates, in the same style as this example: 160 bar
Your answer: 3.4 bar
